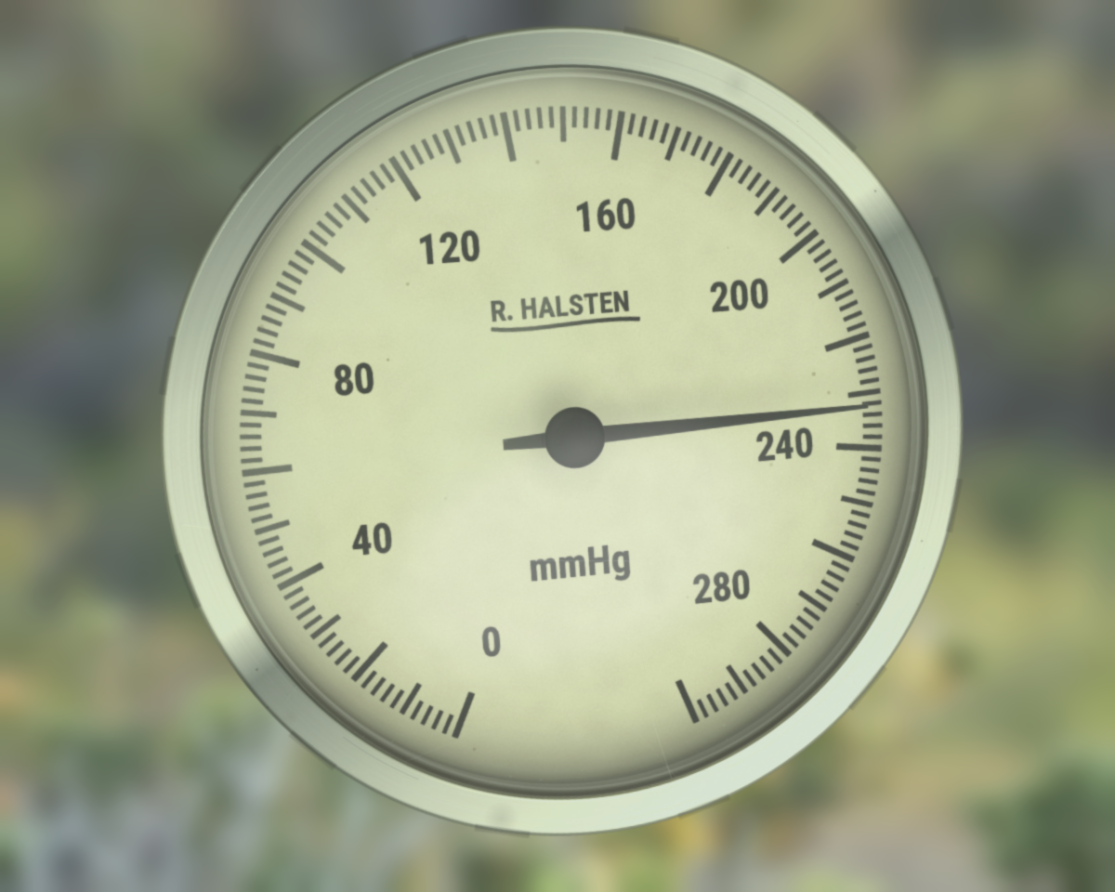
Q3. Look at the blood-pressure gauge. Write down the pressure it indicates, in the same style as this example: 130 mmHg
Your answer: 232 mmHg
